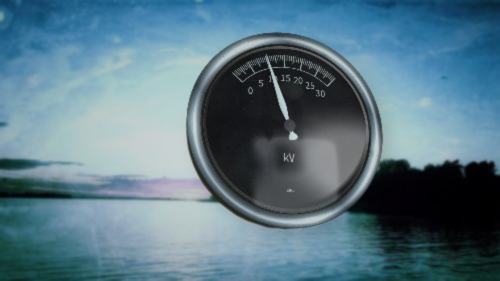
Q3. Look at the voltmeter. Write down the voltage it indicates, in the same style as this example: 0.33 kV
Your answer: 10 kV
